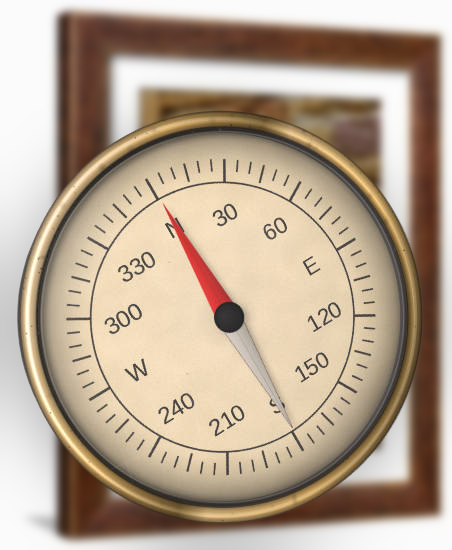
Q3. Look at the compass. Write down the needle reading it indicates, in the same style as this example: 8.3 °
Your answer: 0 °
